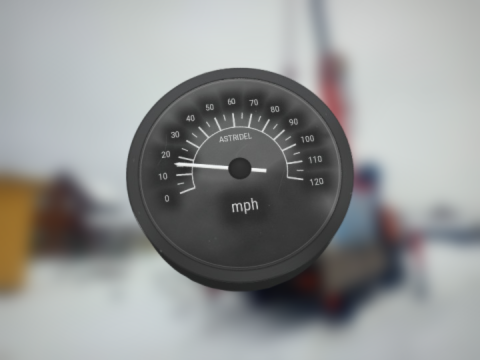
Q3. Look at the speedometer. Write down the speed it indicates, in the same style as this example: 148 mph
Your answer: 15 mph
